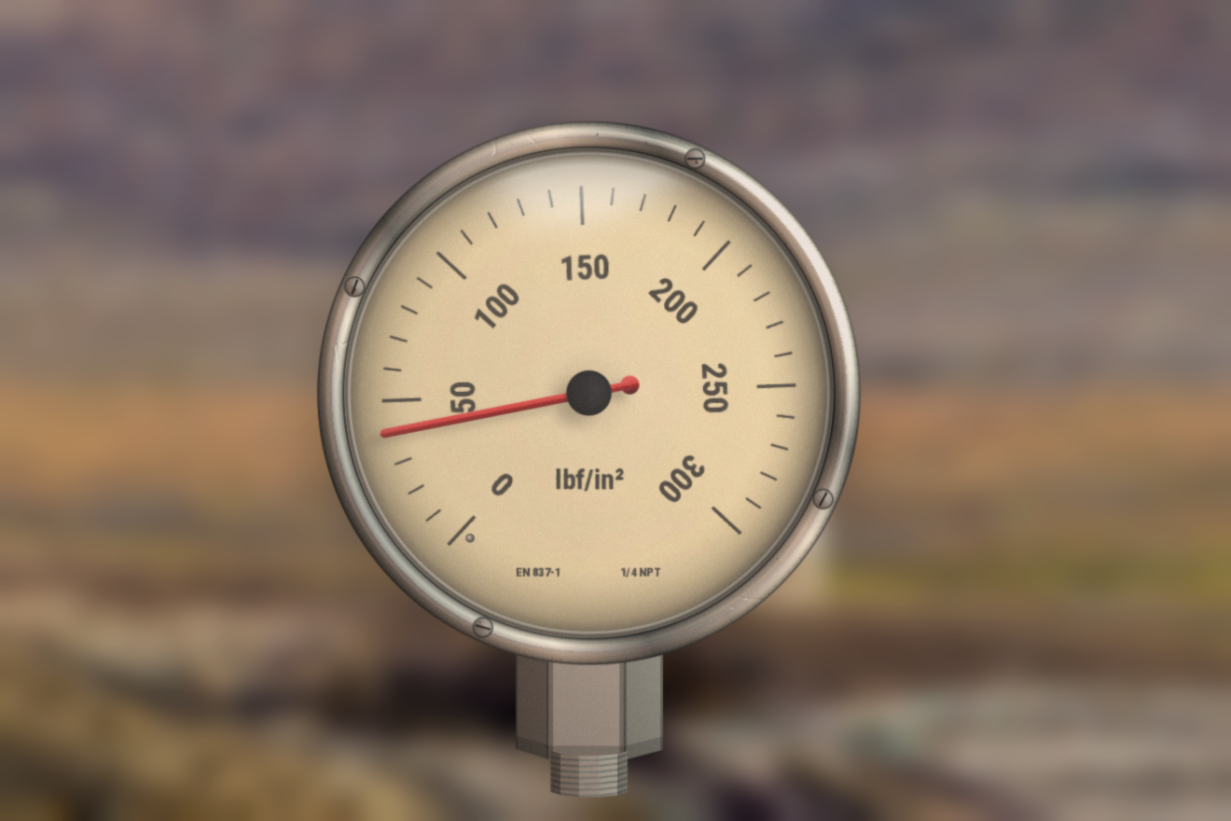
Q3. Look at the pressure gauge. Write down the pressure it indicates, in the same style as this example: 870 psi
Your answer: 40 psi
